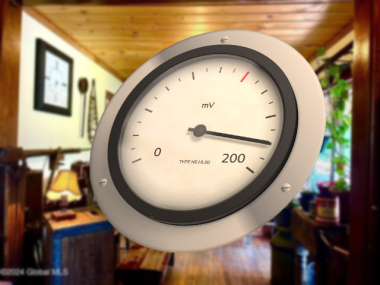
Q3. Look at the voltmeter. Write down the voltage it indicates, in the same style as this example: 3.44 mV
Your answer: 180 mV
